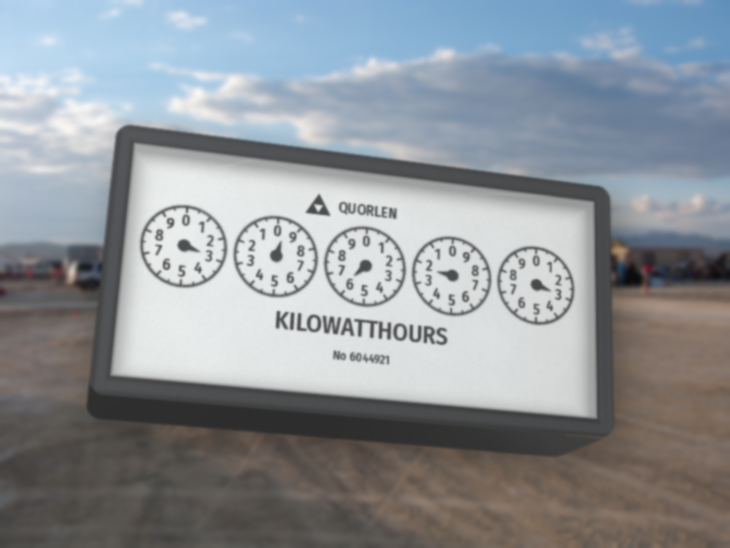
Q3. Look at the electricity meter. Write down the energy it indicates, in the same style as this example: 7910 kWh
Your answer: 29623 kWh
